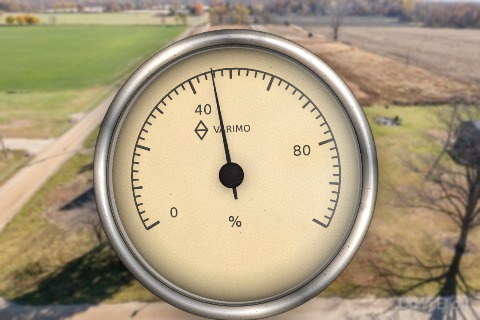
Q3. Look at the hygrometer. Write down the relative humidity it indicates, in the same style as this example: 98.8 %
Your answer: 46 %
